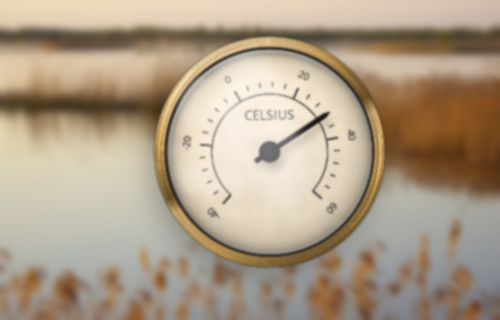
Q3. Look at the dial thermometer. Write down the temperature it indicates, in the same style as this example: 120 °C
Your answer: 32 °C
